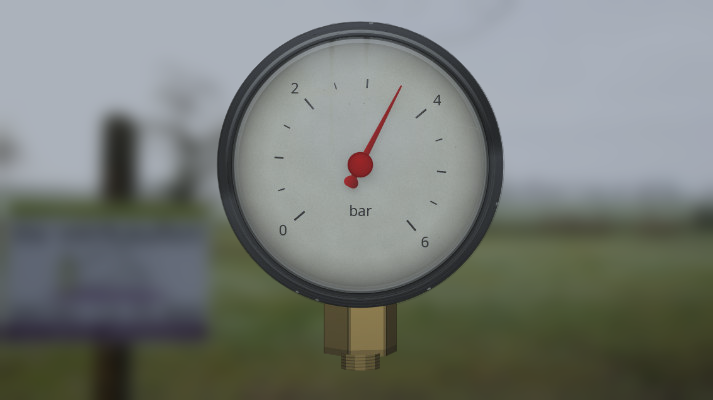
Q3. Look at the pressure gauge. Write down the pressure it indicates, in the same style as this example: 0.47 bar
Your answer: 3.5 bar
